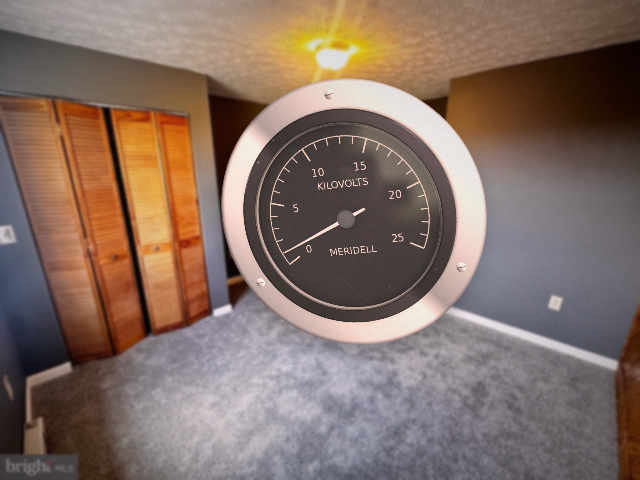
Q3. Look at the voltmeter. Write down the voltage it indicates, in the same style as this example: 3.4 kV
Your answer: 1 kV
